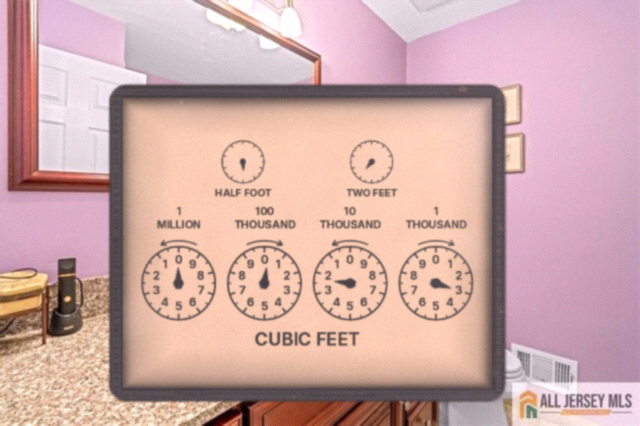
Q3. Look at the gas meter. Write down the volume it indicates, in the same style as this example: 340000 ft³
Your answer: 2300 ft³
